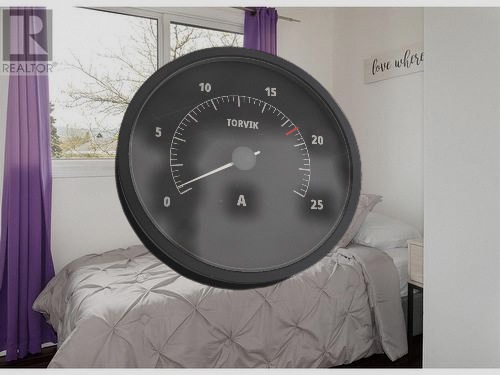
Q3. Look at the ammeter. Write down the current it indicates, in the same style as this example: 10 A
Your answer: 0.5 A
